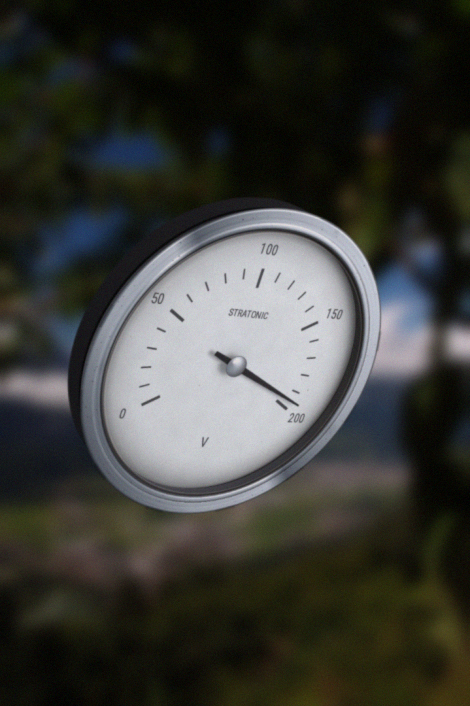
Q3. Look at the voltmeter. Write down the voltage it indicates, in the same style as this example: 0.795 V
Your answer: 195 V
